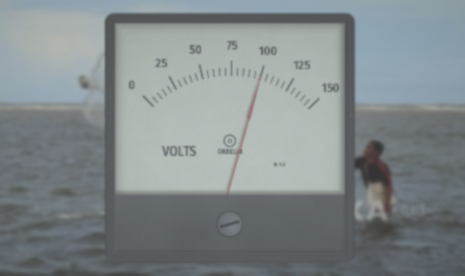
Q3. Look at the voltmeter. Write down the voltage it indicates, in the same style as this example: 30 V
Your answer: 100 V
